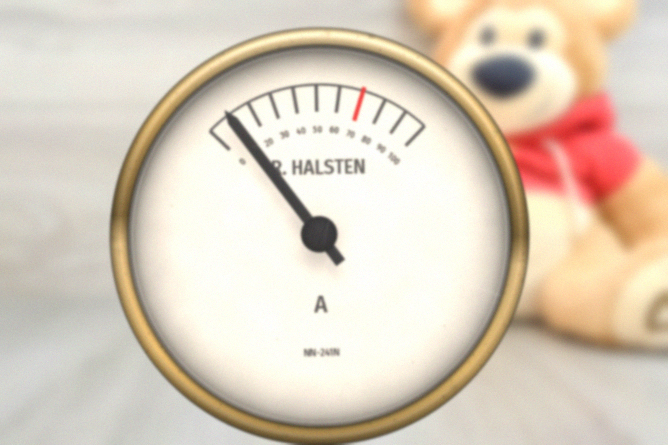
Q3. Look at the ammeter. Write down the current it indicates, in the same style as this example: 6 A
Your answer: 10 A
